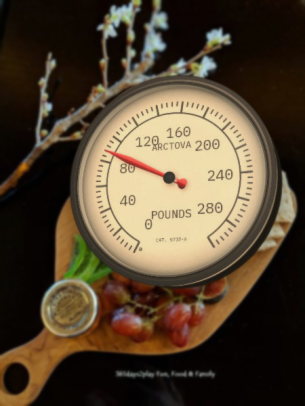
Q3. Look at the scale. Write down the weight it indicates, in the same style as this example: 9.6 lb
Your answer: 88 lb
